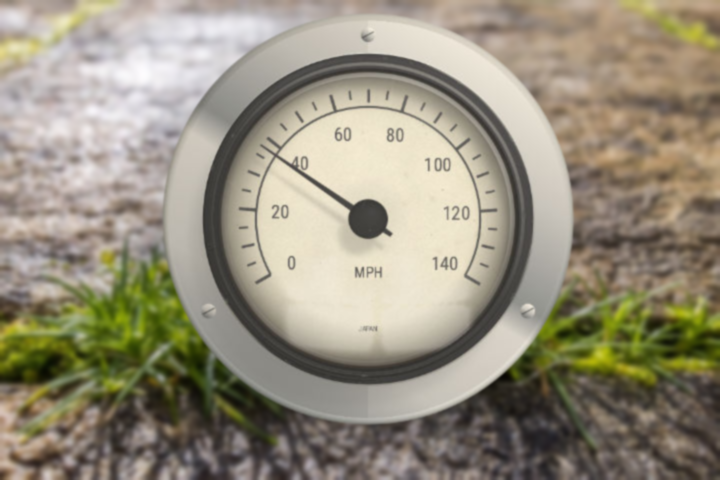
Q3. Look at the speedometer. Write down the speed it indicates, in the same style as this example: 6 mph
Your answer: 37.5 mph
